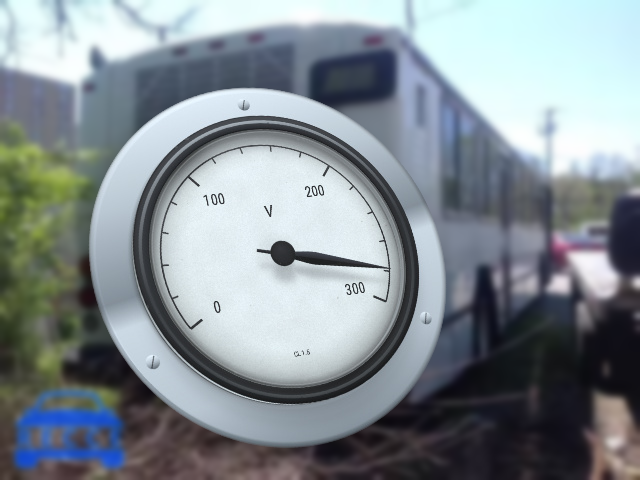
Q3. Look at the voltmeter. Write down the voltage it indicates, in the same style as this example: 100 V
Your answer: 280 V
